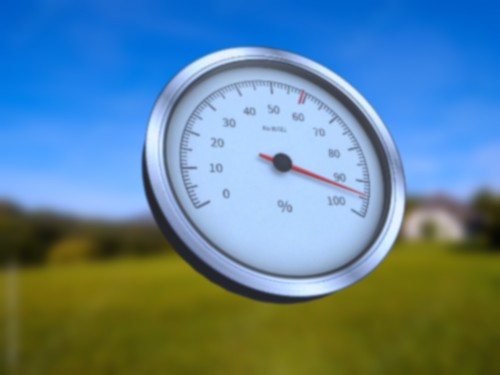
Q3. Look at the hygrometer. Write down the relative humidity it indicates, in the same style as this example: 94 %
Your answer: 95 %
